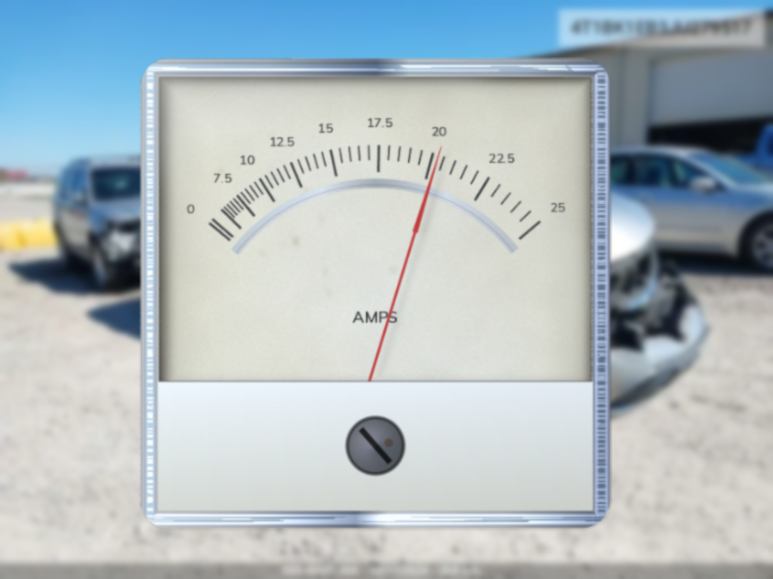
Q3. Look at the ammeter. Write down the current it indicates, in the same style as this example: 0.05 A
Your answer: 20.25 A
